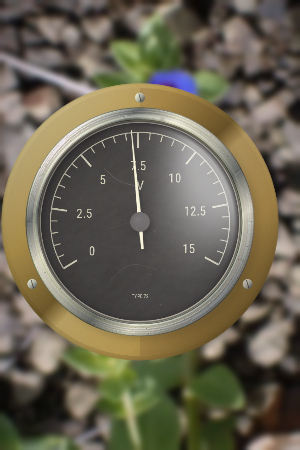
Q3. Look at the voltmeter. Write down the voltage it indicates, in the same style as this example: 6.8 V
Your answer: 7.25 V
